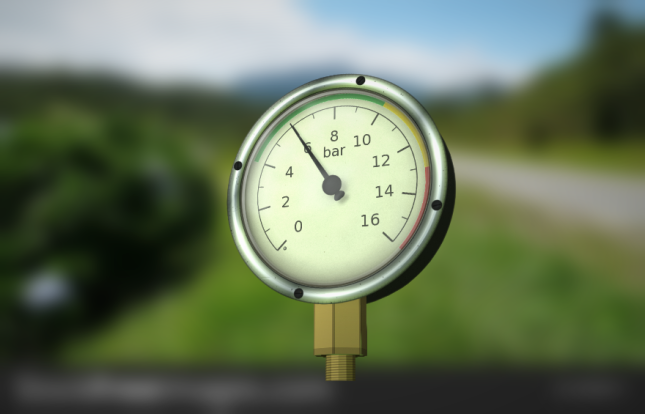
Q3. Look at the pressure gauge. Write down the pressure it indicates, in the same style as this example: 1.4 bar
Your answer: 6 bar
